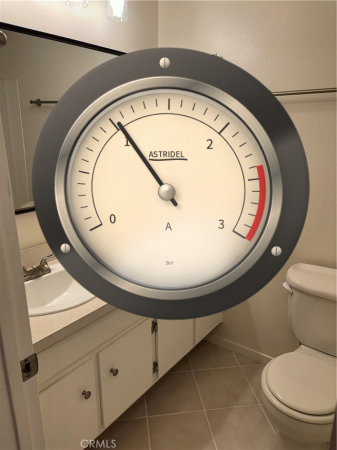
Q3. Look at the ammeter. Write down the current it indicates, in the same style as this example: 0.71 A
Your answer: 1.05 A
